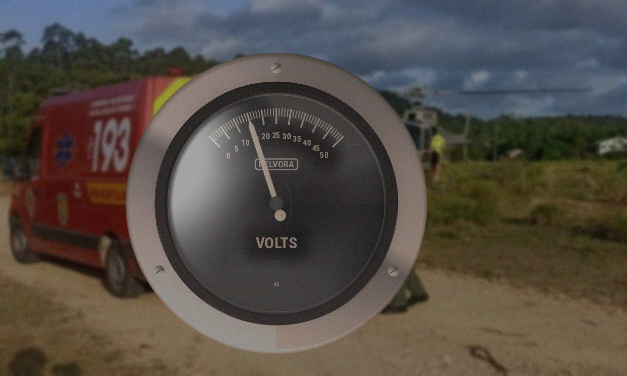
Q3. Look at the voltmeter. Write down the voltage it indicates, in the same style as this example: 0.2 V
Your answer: 15 V
